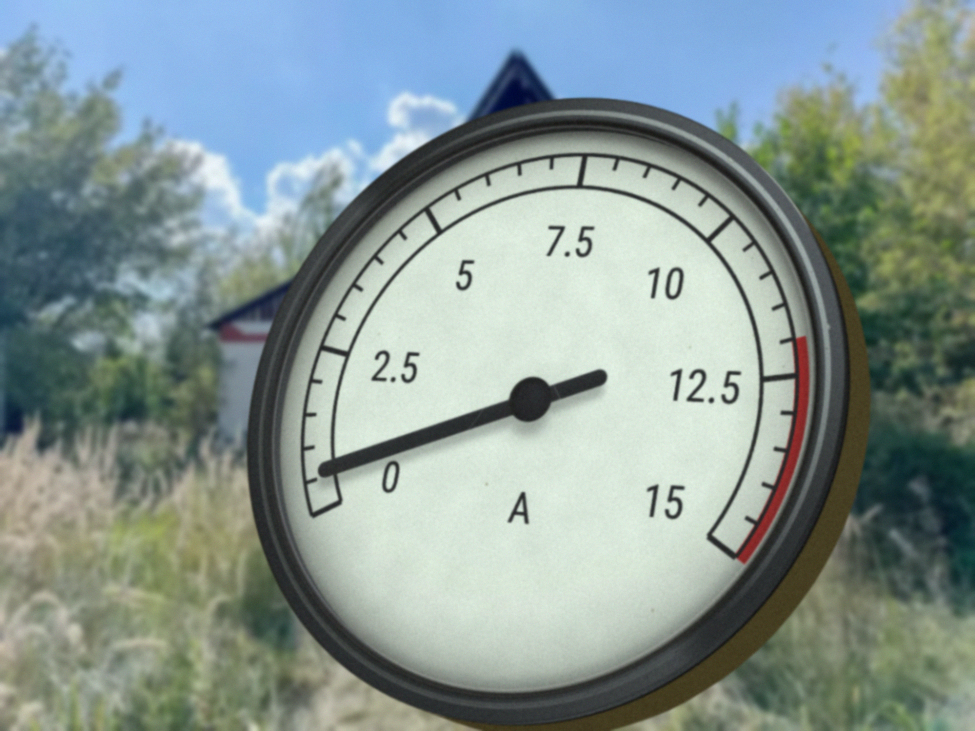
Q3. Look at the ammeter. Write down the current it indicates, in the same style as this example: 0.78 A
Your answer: 0.5 A
